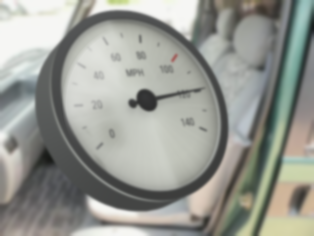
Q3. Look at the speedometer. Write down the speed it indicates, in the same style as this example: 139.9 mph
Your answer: 120 mph
